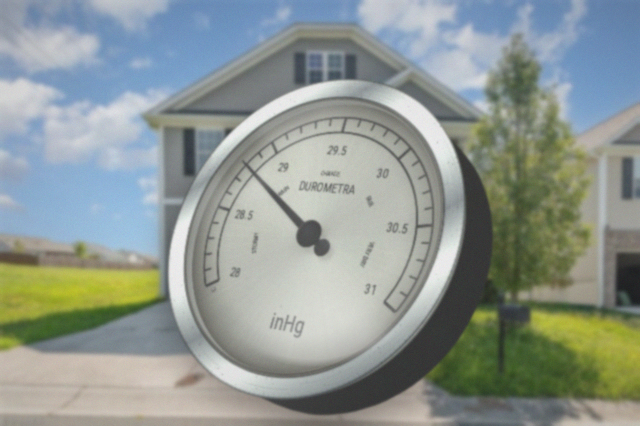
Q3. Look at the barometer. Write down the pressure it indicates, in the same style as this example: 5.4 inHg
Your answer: 28.8 inHg
